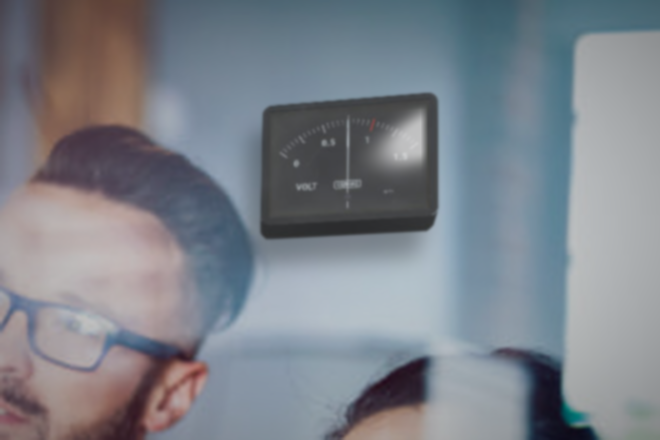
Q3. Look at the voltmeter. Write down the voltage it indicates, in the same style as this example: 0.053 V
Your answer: 0.75 V
